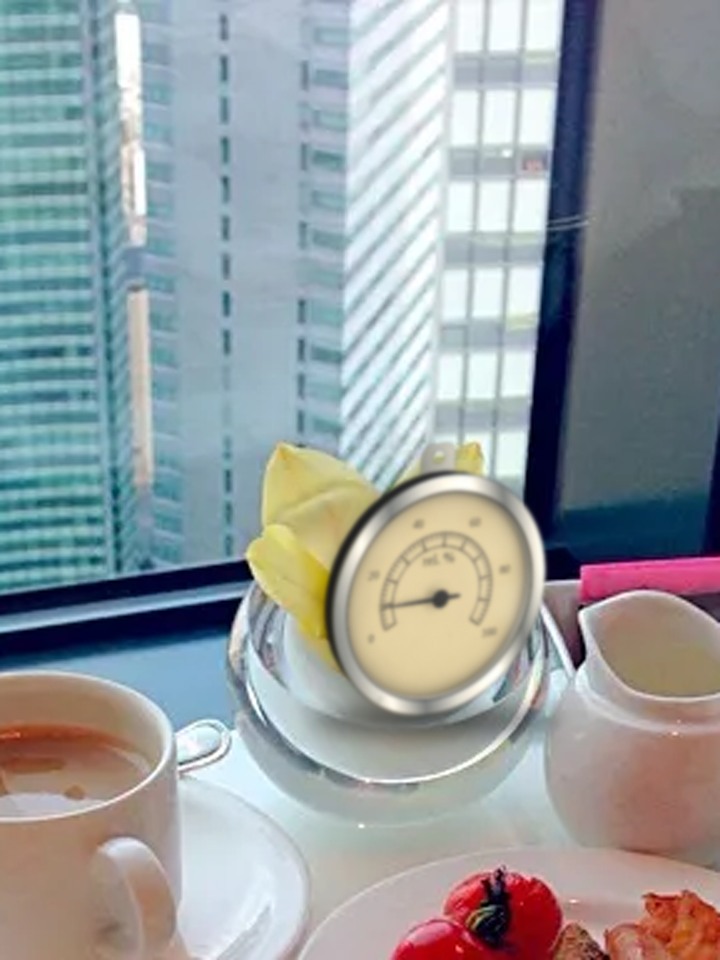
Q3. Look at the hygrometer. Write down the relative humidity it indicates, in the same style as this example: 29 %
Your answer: 10 %
